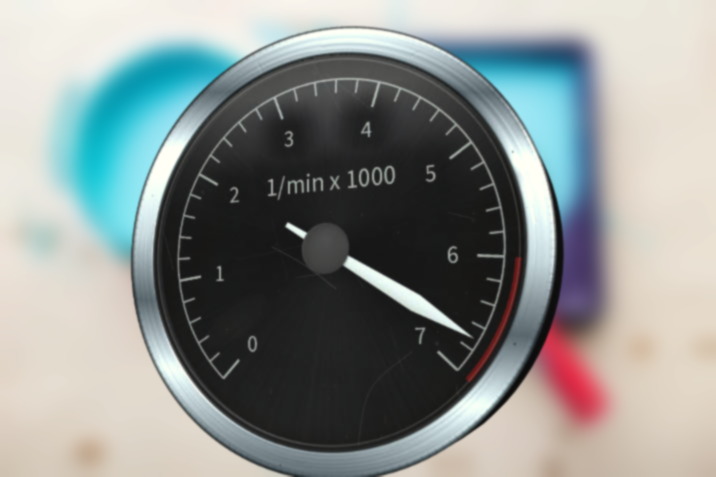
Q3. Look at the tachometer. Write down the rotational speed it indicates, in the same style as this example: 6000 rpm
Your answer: 6700 rpm
